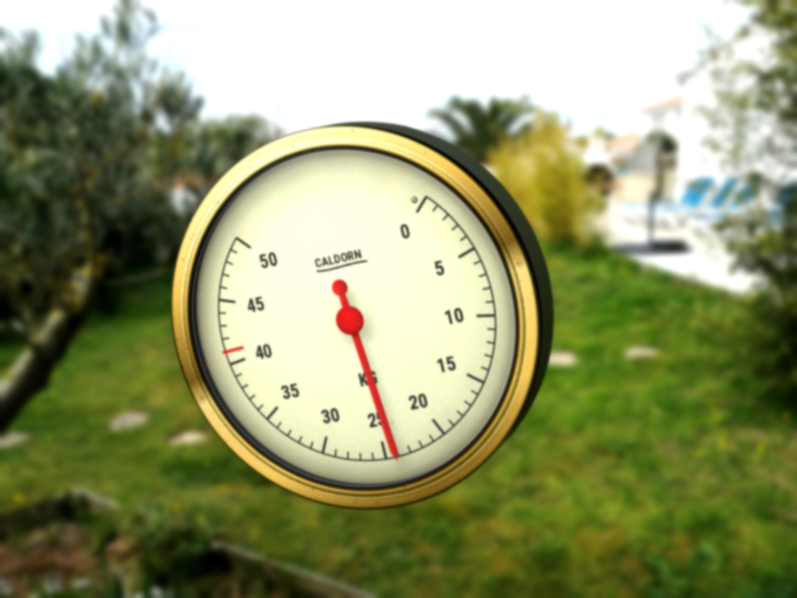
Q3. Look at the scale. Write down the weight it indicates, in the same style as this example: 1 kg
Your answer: 24 kg
